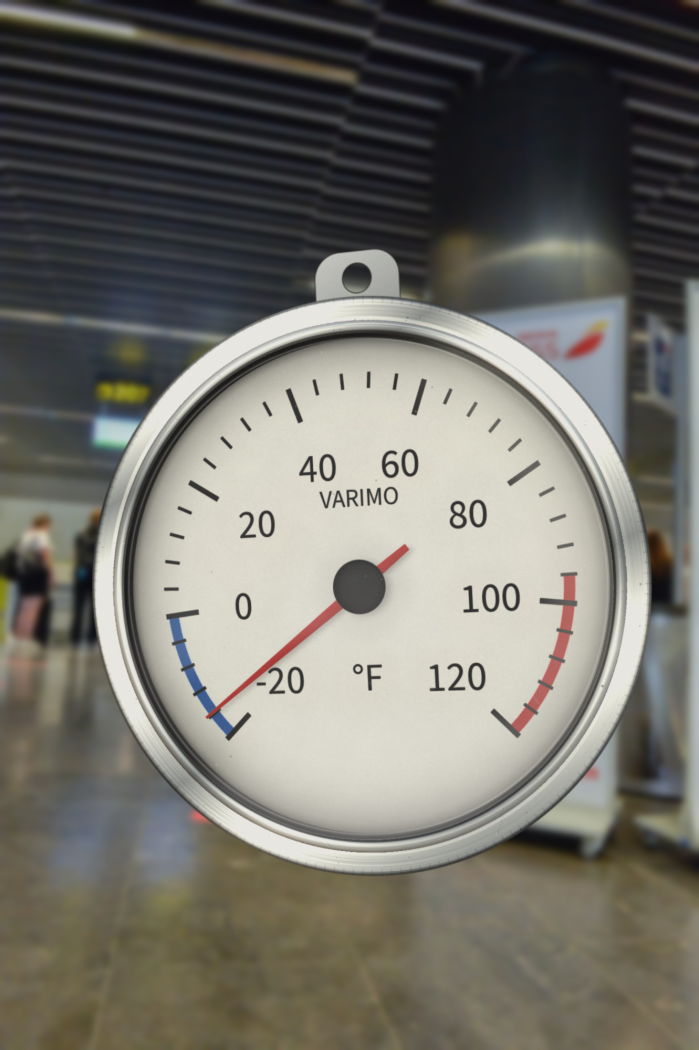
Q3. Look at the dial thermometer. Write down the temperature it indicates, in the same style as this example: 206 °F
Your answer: -16 °F
